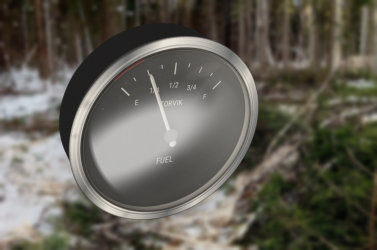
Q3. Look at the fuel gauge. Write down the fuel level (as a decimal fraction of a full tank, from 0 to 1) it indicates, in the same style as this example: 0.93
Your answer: 0.25
